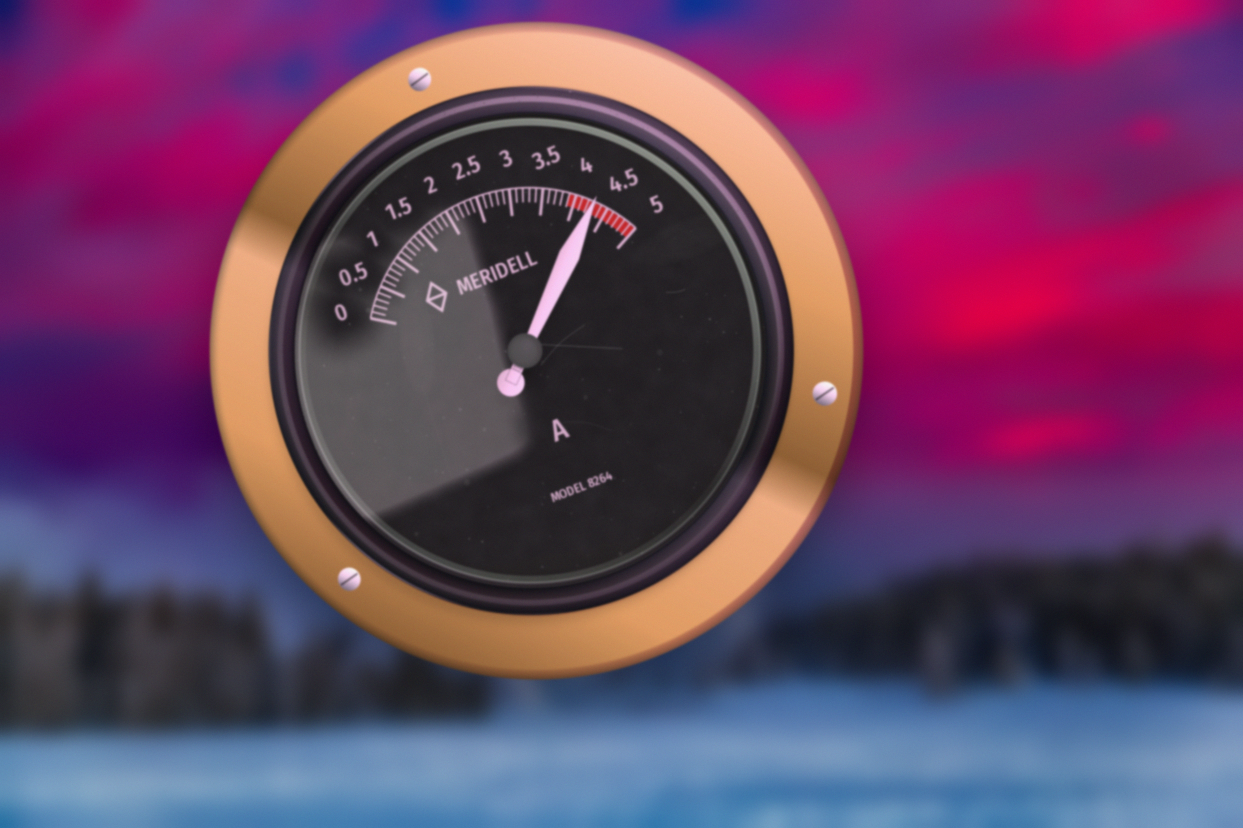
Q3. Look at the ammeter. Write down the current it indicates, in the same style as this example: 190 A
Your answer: 4.3 A
